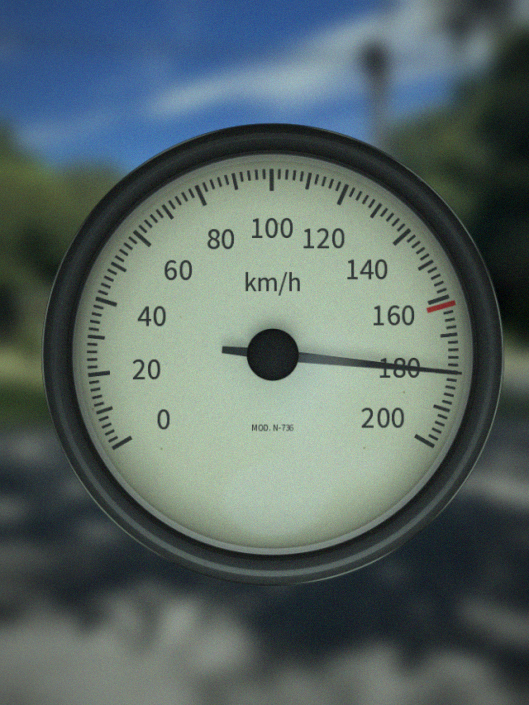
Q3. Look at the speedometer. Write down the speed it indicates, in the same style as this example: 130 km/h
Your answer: 180 km/h
